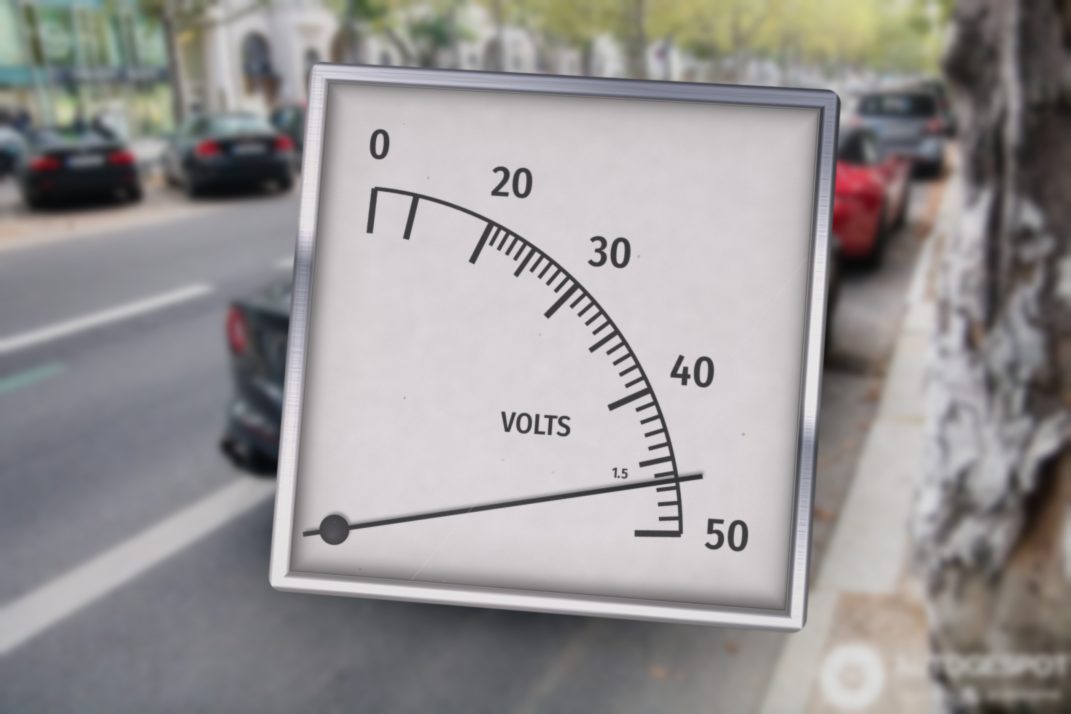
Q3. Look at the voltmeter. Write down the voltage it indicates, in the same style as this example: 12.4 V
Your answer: 46.5 V
